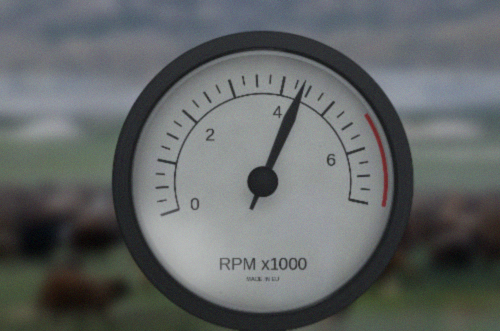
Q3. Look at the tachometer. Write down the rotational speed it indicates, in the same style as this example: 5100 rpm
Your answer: 4375 rpm
